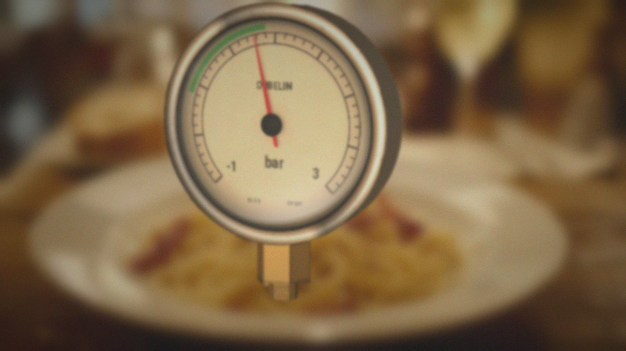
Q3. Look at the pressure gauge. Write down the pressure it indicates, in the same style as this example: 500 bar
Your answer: 0.8 bar
